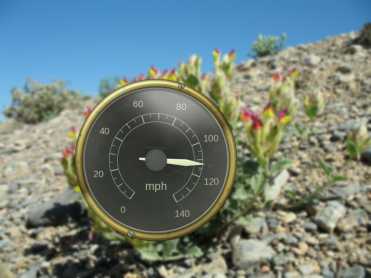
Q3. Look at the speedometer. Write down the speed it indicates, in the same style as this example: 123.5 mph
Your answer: 112.5 mph
